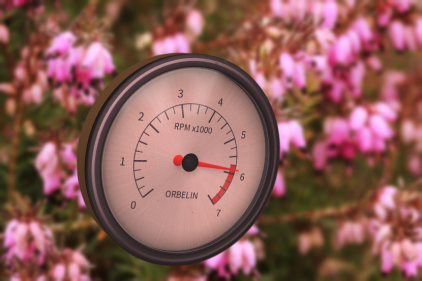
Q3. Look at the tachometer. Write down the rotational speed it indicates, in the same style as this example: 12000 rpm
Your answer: 5875 rpm
